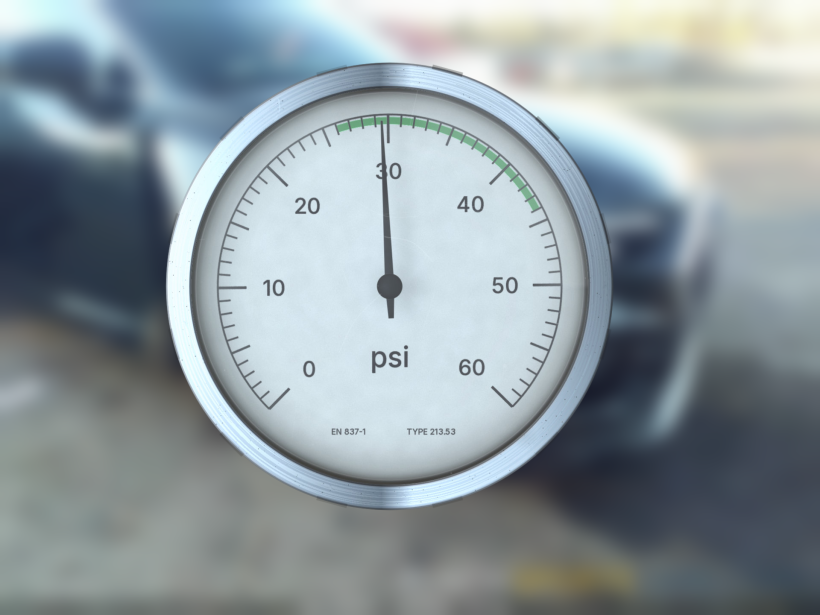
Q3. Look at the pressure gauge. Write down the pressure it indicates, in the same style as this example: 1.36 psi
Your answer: 29.5 psi
